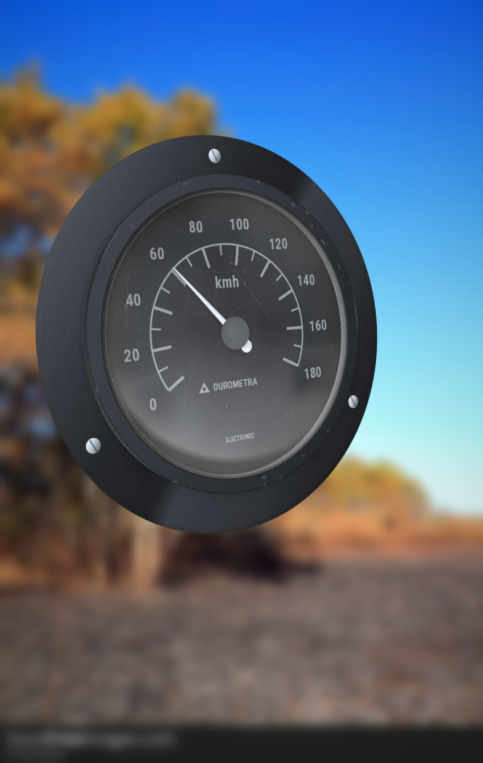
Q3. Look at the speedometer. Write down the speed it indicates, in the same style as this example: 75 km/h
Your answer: 60 km/h
